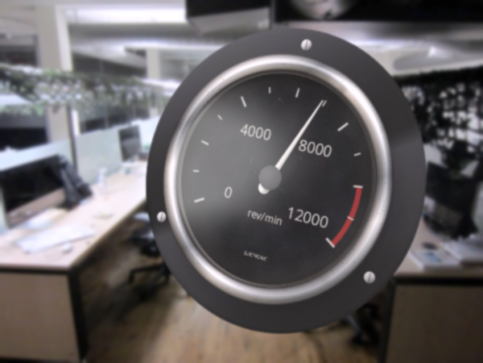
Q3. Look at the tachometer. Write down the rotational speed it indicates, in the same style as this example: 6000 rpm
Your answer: 7000 rpm
